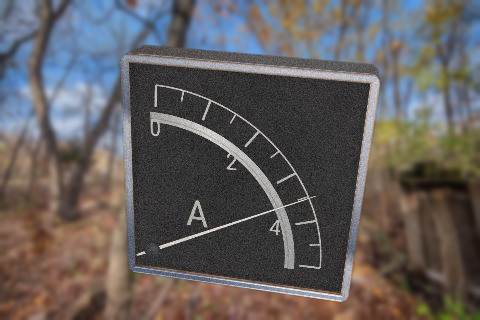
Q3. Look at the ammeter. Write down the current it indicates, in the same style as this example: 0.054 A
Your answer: 3.5 A
